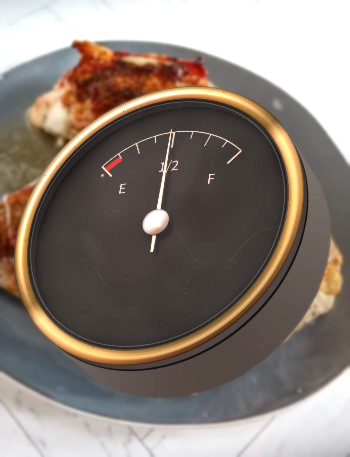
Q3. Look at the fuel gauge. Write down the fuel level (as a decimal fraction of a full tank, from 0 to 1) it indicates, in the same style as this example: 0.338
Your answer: 0.5
